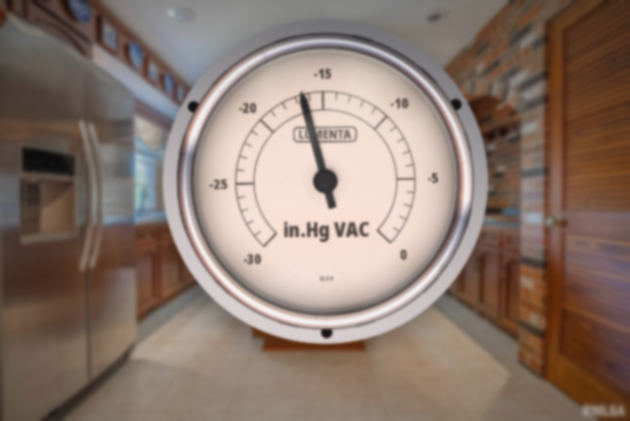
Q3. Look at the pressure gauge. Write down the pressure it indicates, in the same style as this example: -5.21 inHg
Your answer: -16.5 inHg
